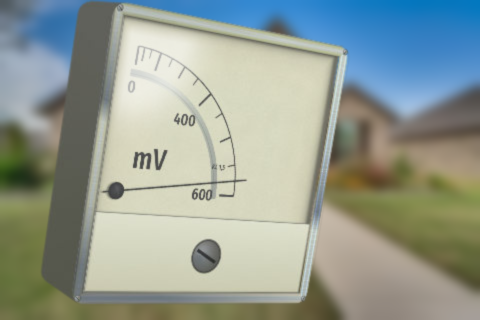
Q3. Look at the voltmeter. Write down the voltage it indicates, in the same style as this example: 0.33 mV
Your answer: 575 mV
